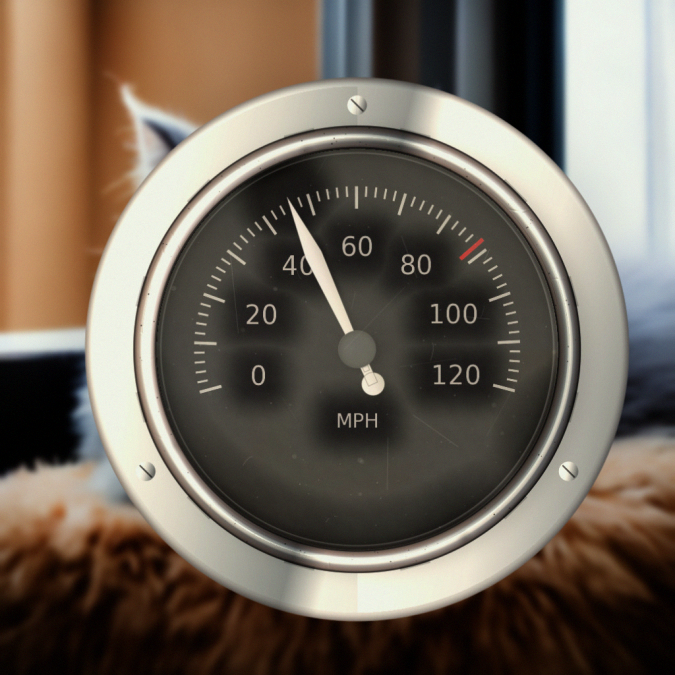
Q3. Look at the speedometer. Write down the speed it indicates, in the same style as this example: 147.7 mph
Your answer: 46 mph
